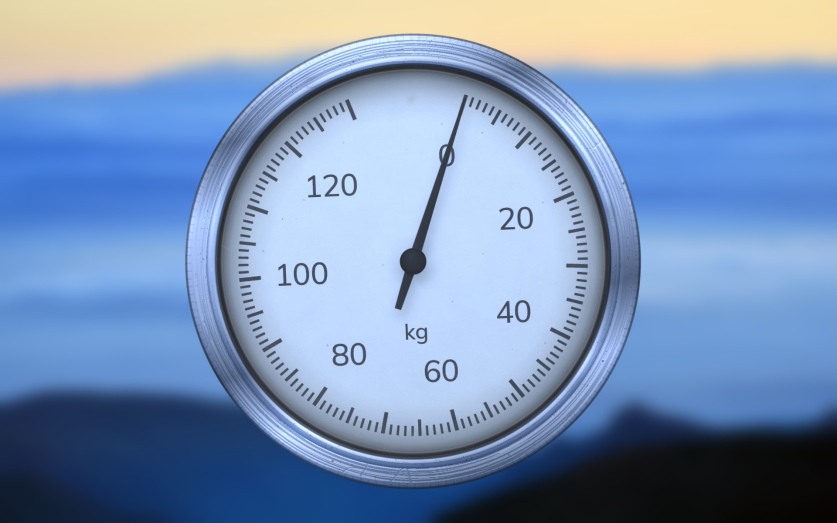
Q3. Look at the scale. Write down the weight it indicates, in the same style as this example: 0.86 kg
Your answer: 0 kg
